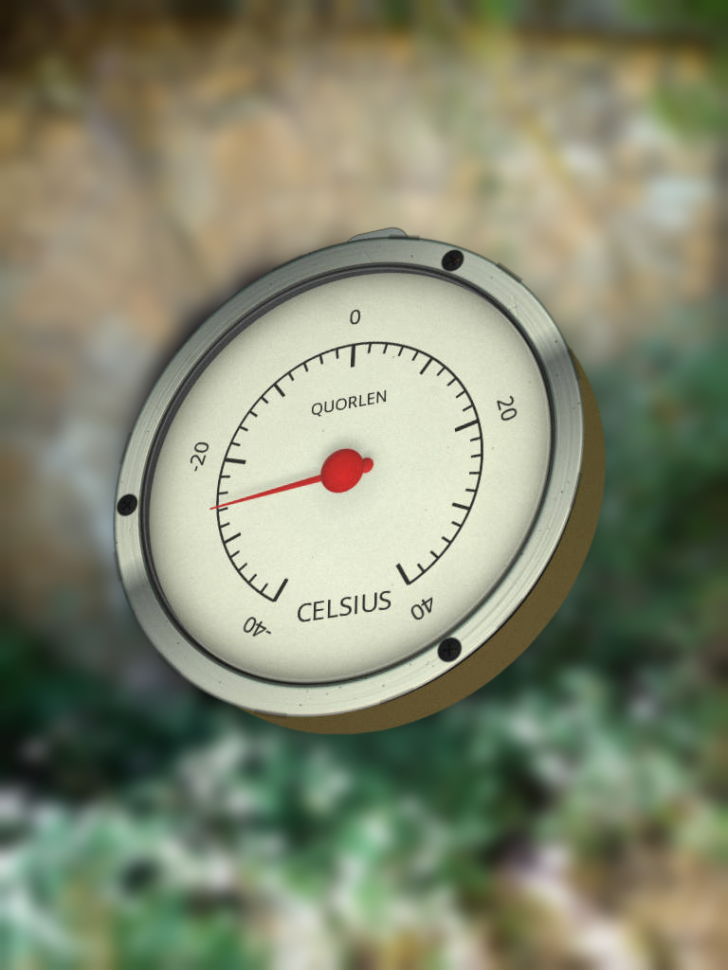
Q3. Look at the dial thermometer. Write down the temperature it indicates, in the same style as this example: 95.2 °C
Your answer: -26 °C
